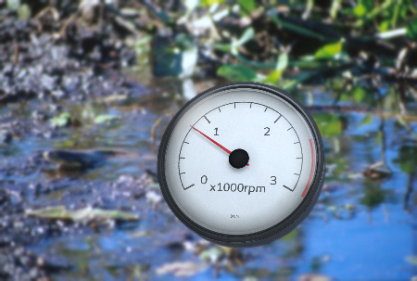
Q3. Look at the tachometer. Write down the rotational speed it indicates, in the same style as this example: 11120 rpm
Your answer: 800 rpm
